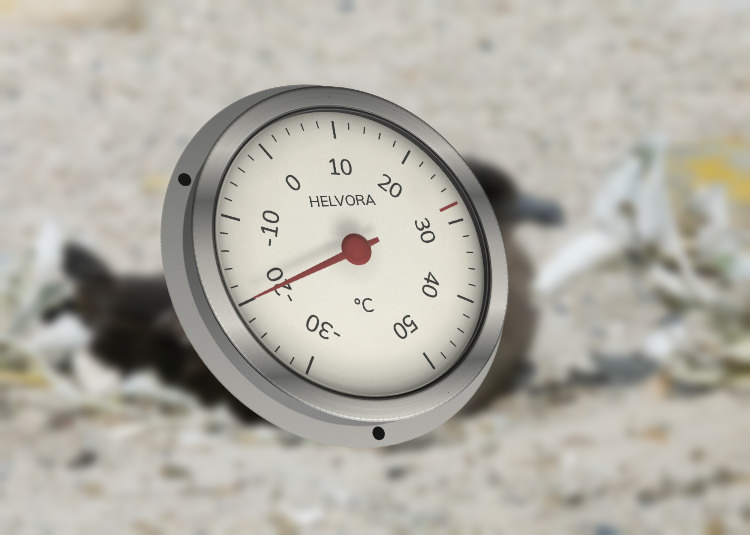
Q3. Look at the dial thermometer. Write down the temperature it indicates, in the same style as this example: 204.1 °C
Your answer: -20 °C
